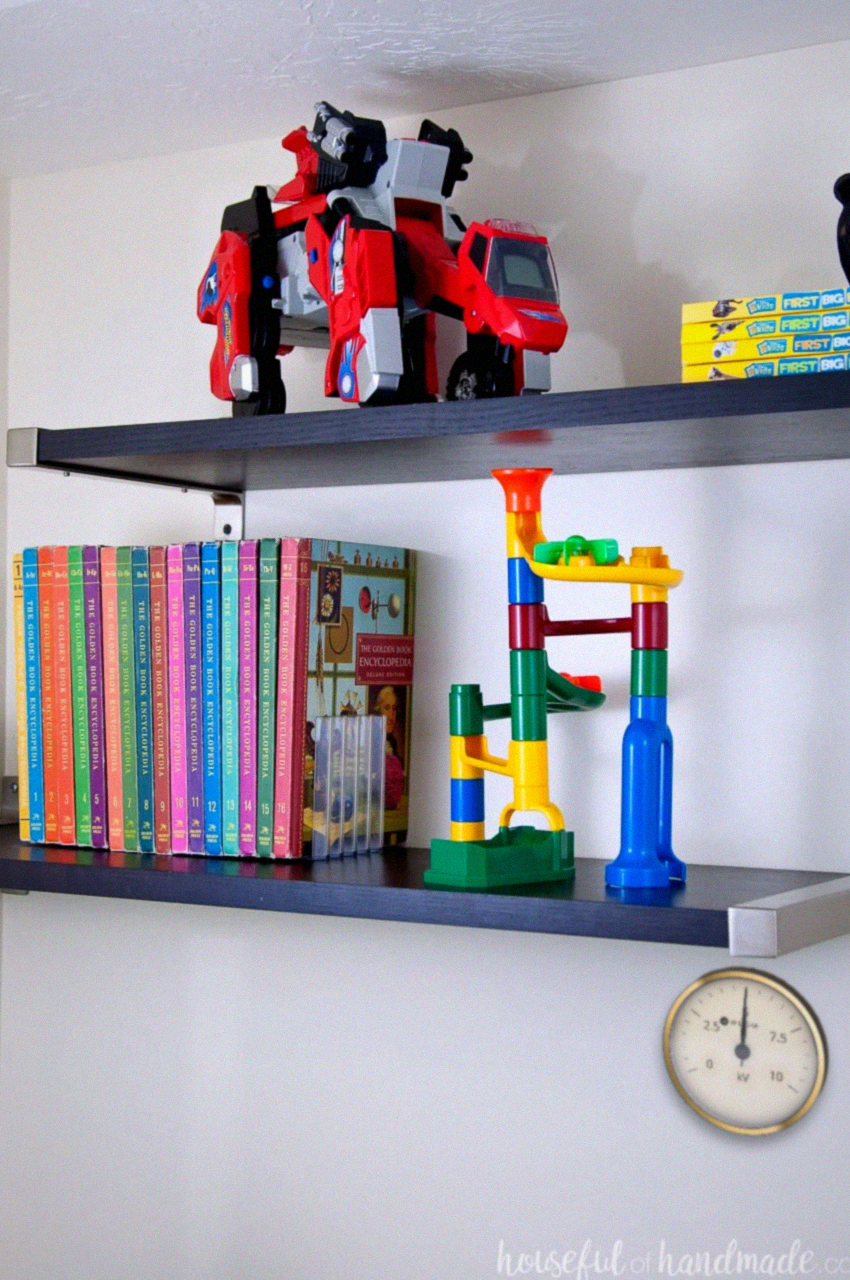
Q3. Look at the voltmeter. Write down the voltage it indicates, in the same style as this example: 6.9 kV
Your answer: 5 kV
